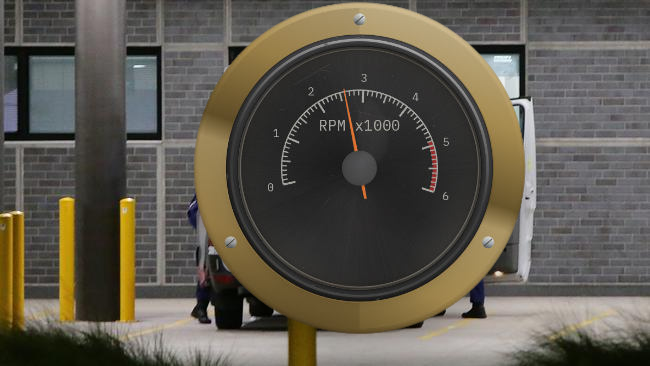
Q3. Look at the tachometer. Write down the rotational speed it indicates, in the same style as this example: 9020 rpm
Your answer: 2600 rpm
